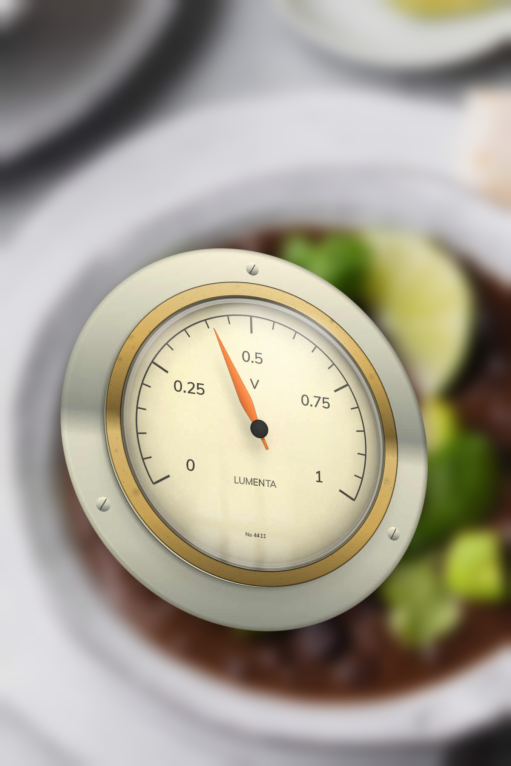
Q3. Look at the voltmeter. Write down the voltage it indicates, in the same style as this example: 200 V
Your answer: 0.4 V
